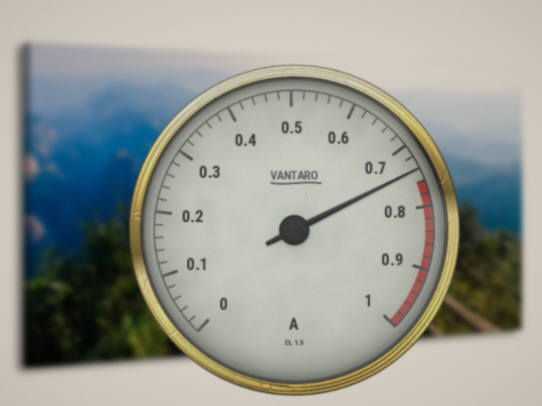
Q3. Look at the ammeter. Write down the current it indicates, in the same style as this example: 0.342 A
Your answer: 0.74 A
